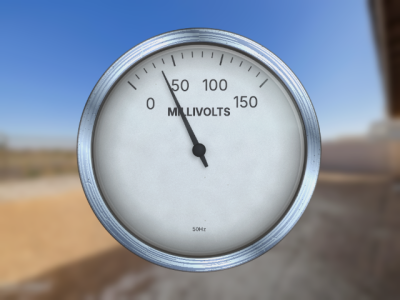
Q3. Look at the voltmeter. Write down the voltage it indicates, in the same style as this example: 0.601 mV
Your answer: 35 mV
